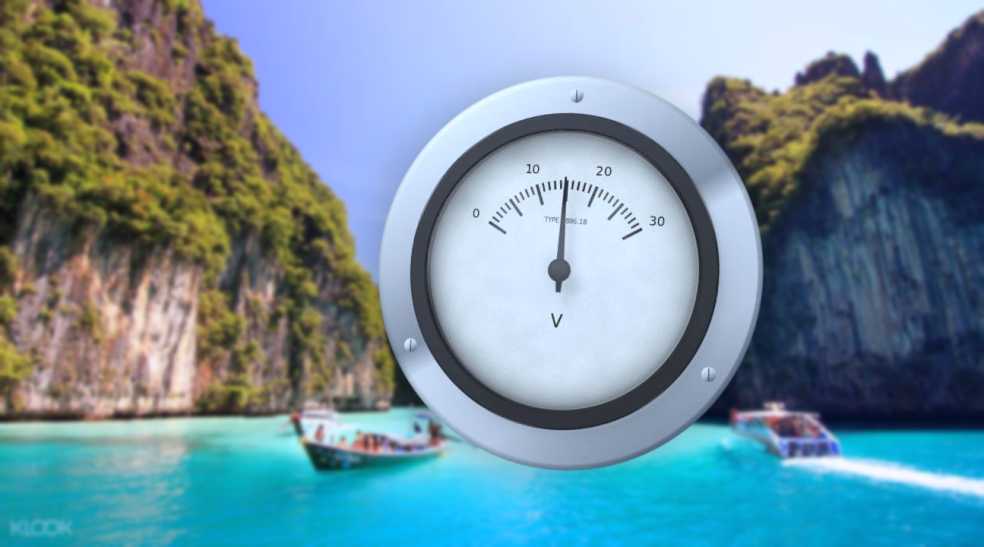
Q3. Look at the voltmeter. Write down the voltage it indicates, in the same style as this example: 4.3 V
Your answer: 15 V
